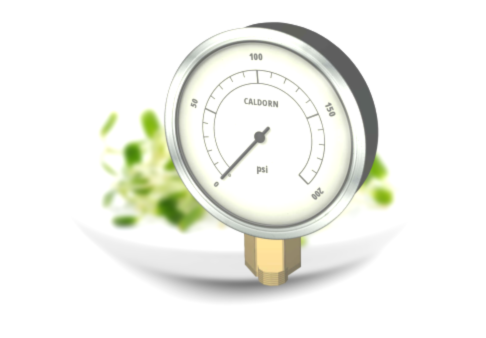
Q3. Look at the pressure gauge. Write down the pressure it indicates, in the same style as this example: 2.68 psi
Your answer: 0 psi
